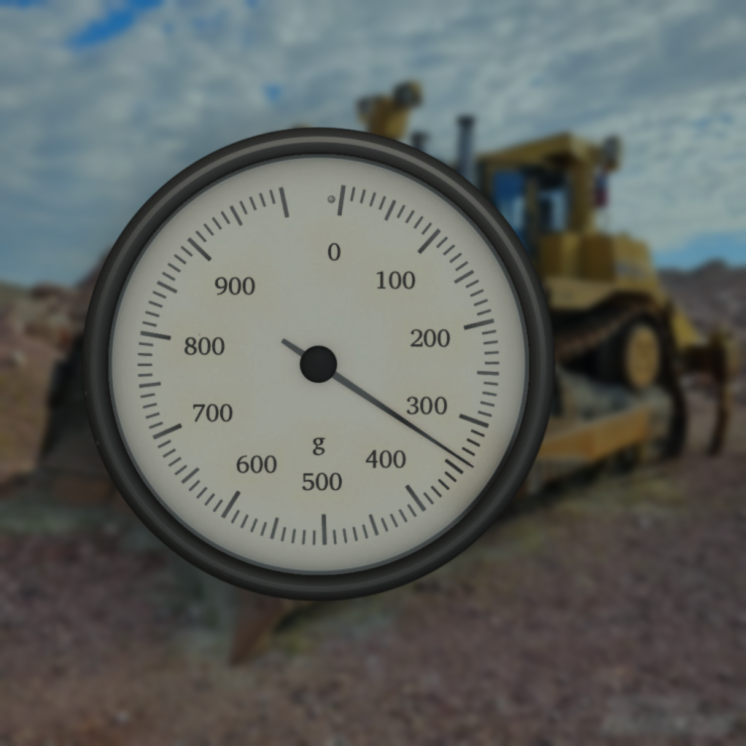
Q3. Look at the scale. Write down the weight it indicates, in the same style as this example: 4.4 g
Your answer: 340 g
